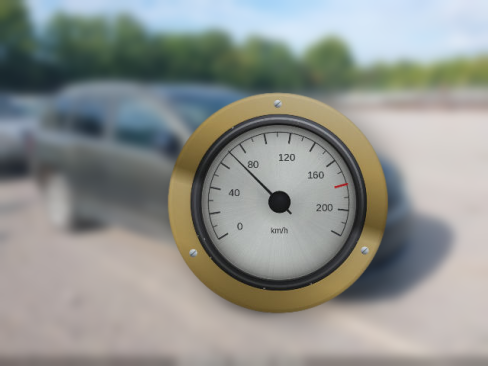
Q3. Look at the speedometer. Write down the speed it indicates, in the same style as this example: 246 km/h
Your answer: 70 km/h
